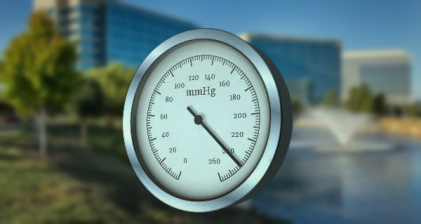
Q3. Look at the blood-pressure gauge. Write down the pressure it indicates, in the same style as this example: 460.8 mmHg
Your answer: 240 mmHg
